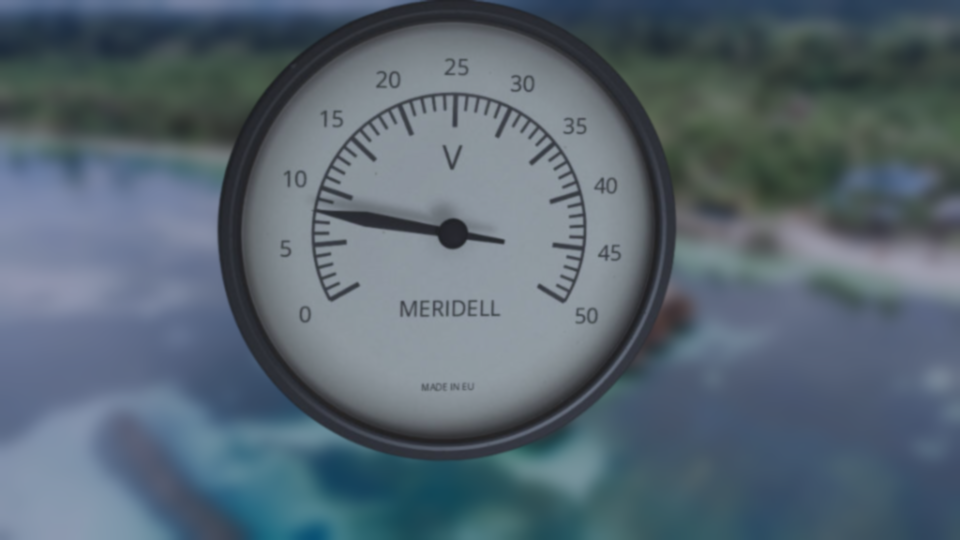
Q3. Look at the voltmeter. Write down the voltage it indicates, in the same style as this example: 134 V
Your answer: 8 V
